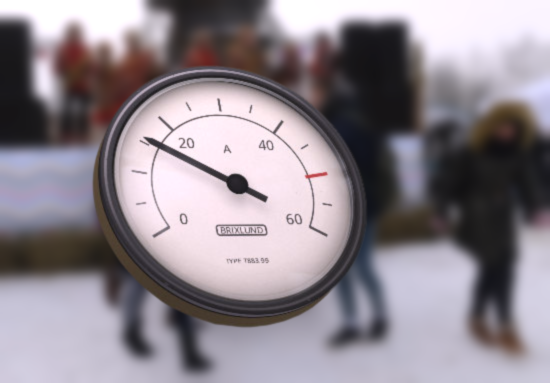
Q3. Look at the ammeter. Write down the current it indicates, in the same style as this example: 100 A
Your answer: 15 A
